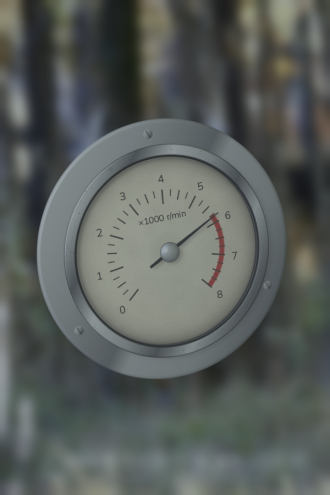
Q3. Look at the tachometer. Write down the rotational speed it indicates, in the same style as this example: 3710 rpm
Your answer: 5750 rpm
